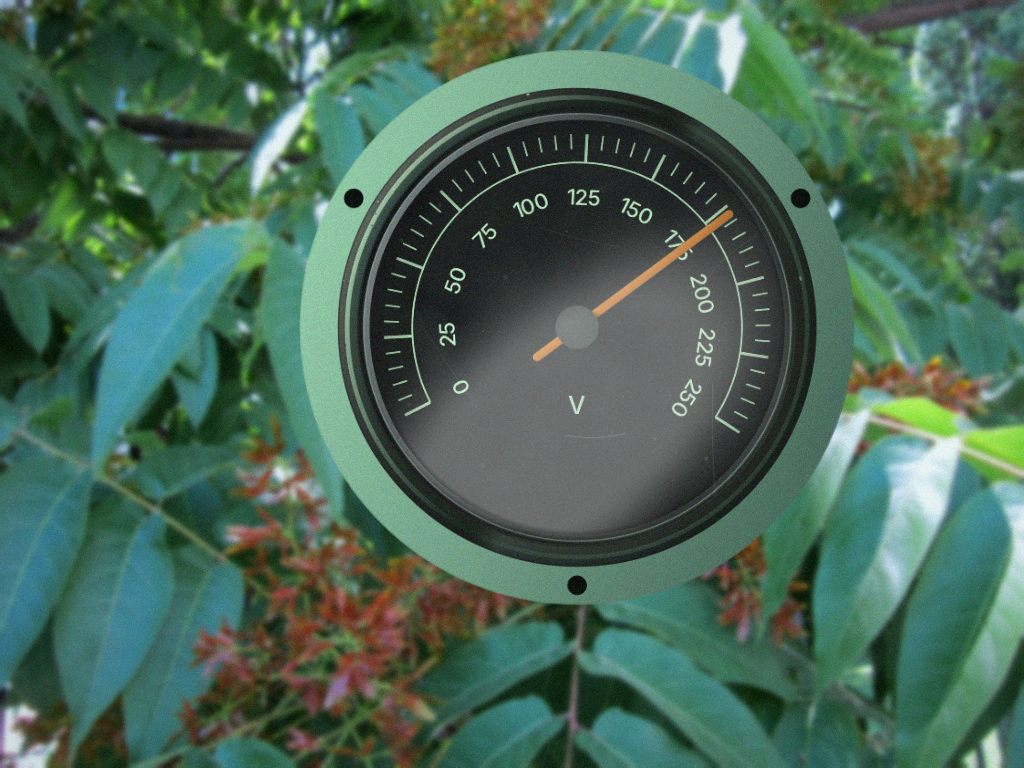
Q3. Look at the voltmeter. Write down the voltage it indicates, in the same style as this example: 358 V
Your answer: 177.5 V
